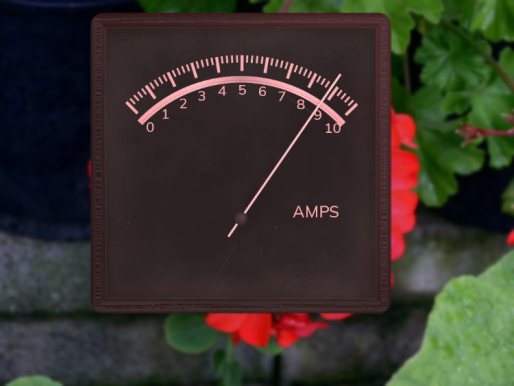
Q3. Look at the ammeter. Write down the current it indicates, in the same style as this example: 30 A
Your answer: 8.8 A
